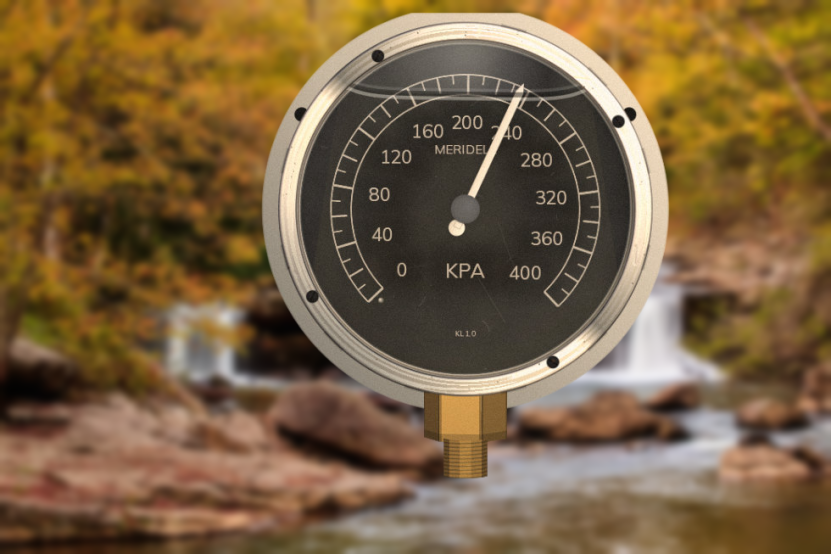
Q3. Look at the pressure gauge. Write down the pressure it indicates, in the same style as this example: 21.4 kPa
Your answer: 235 kPa
